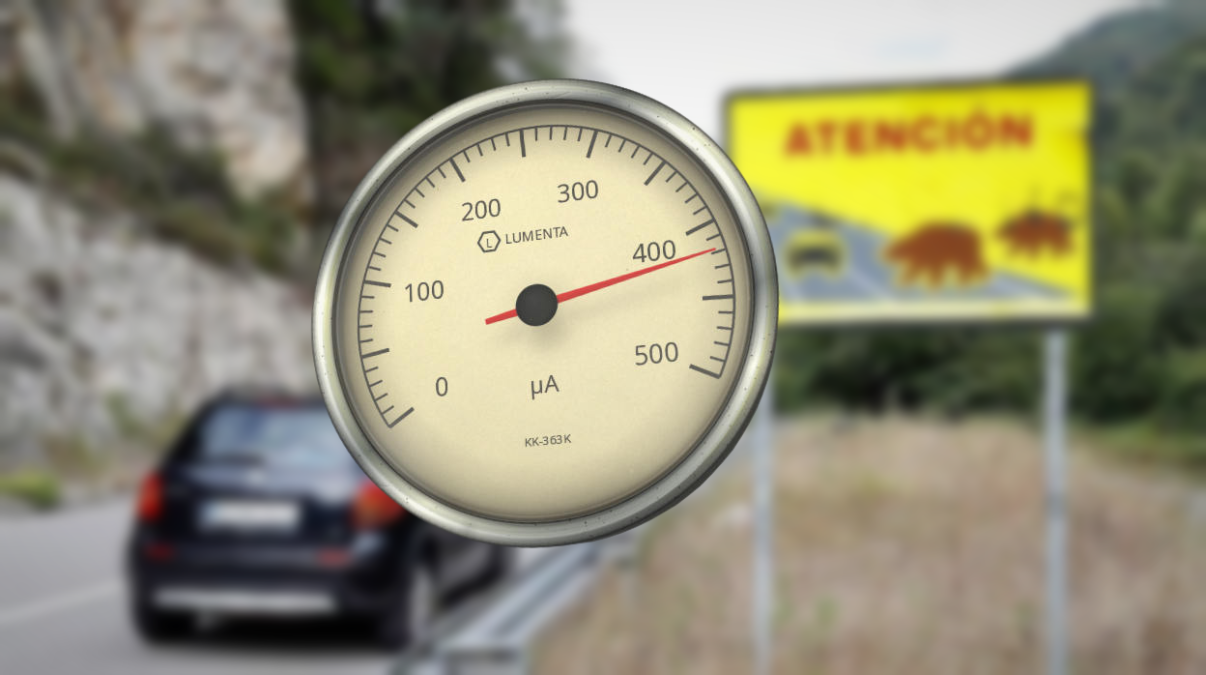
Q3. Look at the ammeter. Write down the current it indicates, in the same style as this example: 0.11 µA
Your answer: 420 µA
